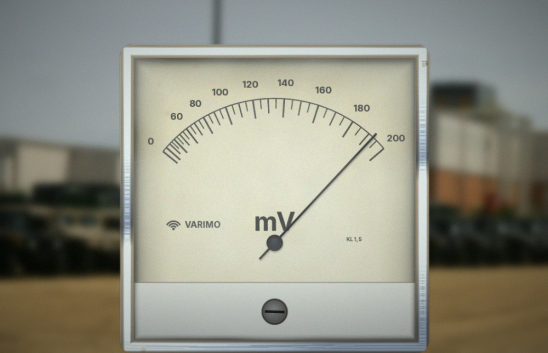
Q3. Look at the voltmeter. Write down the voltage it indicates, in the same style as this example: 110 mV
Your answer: 192.5 mV
